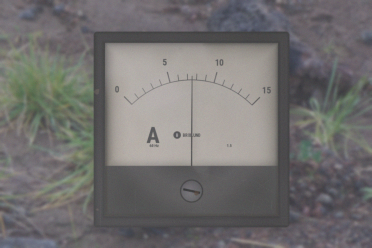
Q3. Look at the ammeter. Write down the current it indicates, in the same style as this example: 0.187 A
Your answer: 7.5 A
